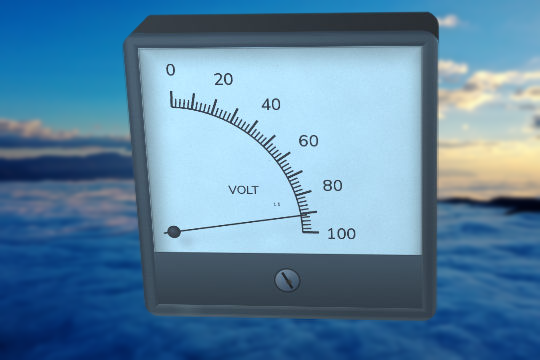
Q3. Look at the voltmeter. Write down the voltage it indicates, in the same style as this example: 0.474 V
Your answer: 90 V
